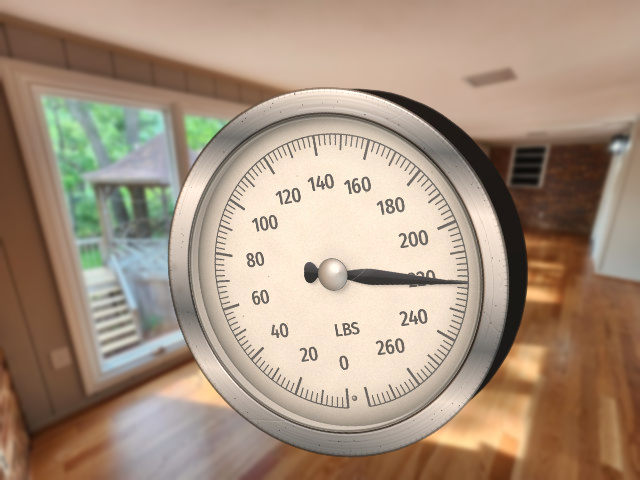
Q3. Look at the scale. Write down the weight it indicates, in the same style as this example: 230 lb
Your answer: 220 lb
